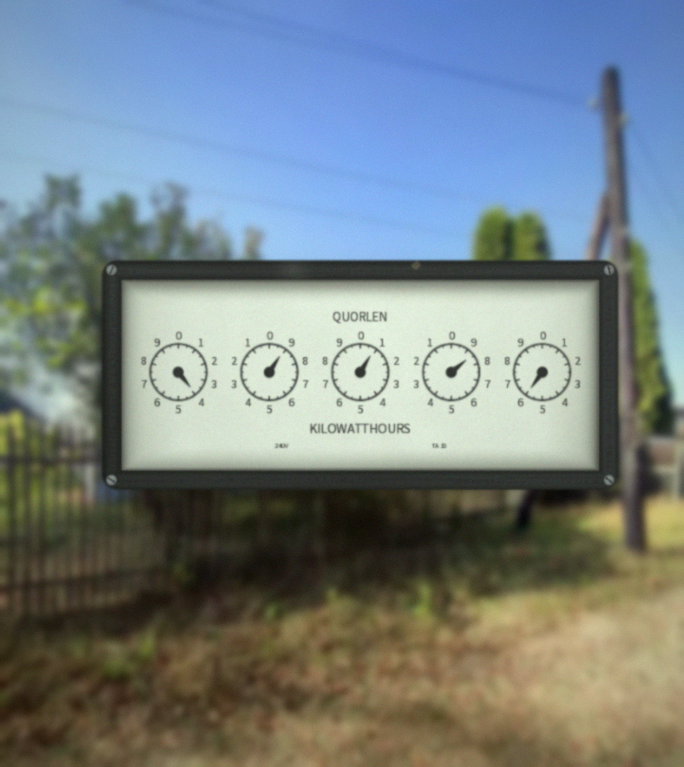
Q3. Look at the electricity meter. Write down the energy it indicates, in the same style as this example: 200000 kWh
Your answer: 39086 kWh
